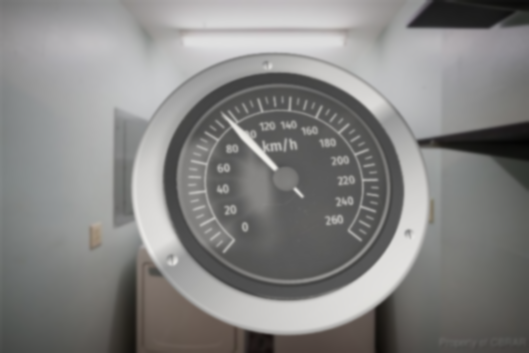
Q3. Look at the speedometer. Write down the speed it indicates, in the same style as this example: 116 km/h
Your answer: 95 km/h
